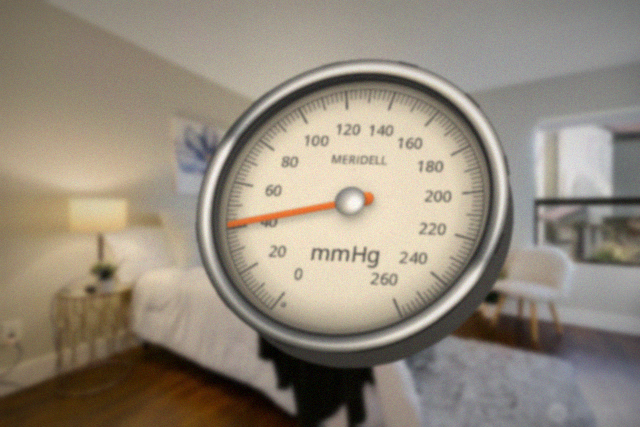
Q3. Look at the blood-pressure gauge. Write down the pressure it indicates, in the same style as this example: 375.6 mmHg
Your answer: 40 mmHg
